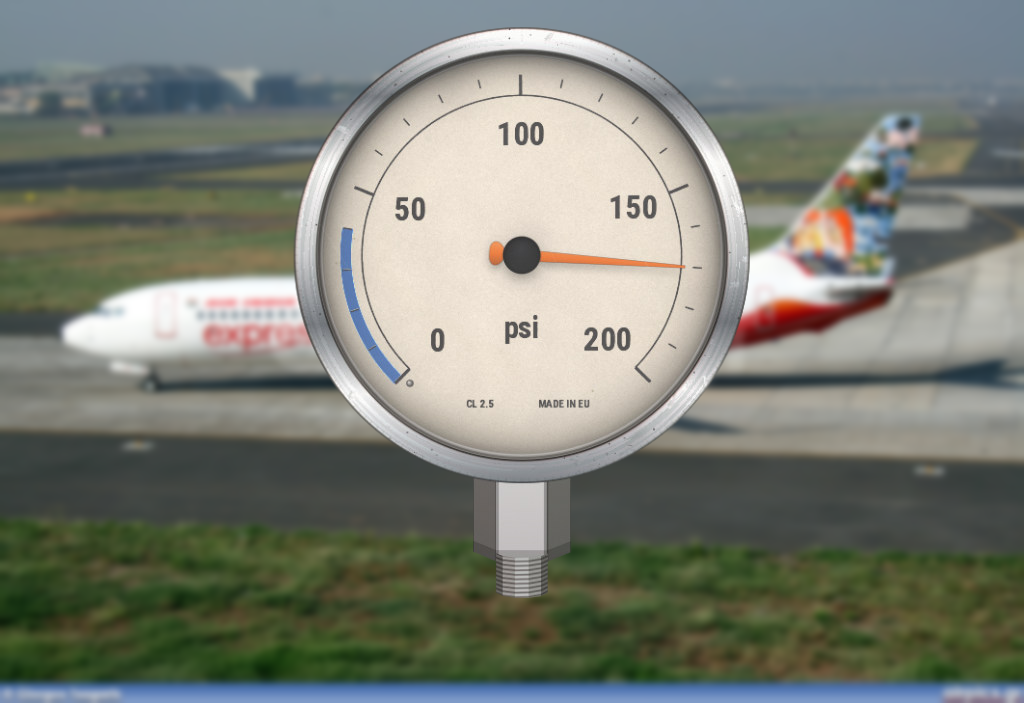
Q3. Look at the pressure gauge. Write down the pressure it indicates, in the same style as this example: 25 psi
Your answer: 170 psi
